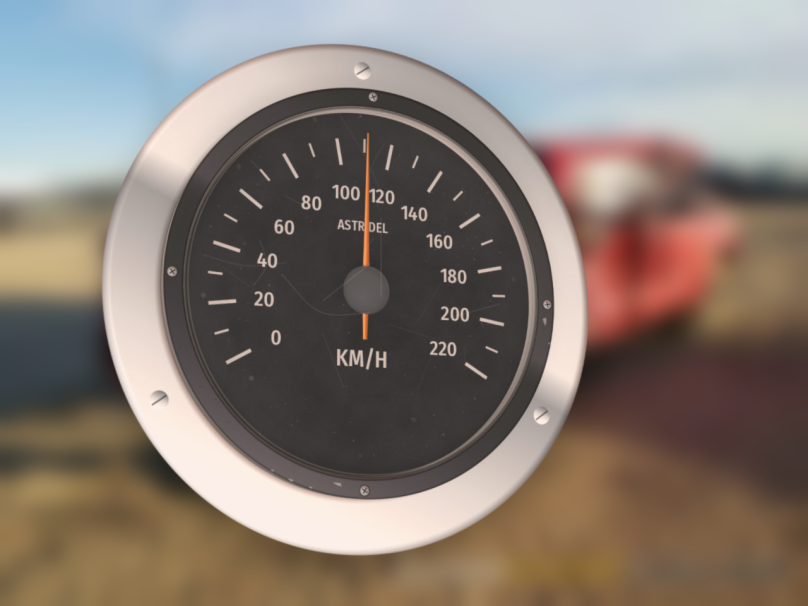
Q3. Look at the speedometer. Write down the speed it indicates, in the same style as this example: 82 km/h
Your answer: 110 km/h
